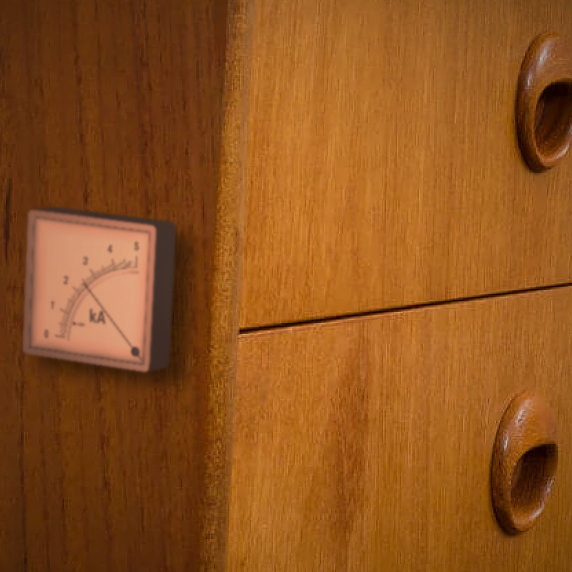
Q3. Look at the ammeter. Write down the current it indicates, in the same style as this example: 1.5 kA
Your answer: 2.5 kA
